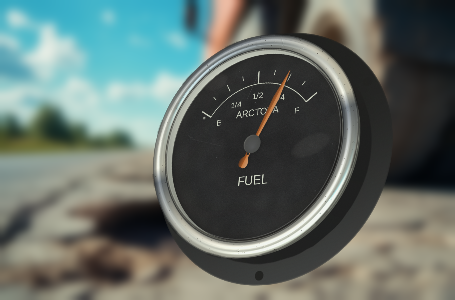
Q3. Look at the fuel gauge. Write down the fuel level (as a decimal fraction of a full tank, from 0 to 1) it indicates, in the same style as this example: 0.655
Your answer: 0.75
